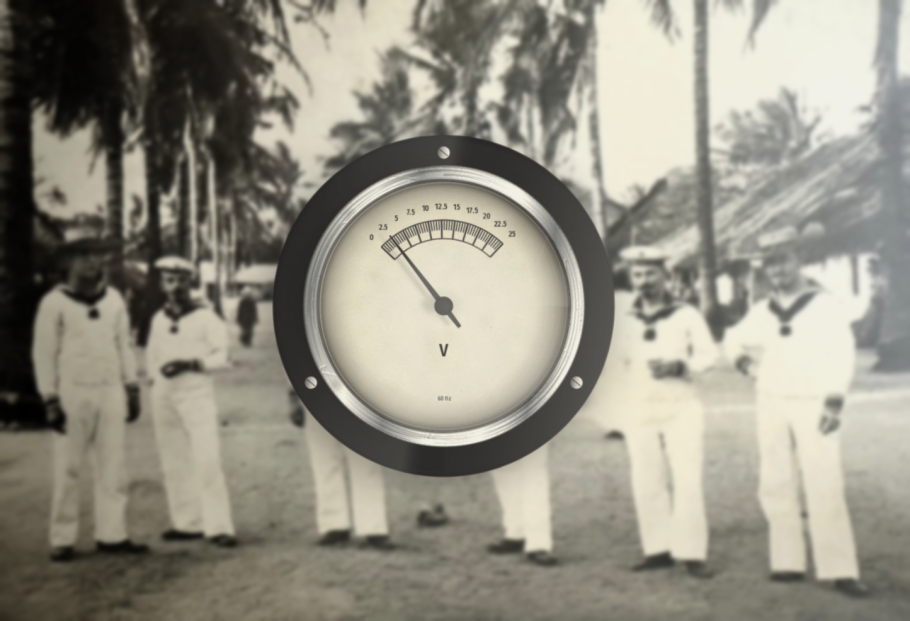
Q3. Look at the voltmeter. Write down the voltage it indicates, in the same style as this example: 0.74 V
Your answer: 2.5 V
